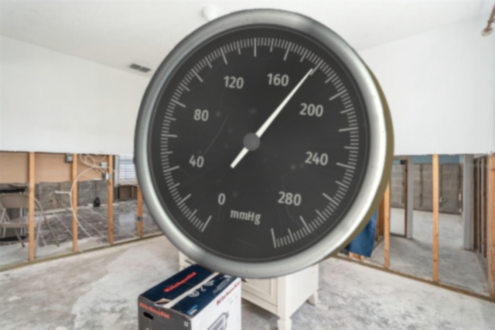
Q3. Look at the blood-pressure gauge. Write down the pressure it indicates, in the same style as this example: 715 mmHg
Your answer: 180 mmHg
